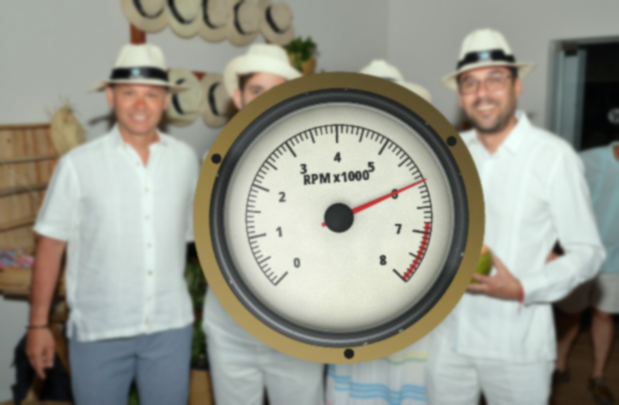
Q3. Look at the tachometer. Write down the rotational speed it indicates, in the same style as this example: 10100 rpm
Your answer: 6000 rpm
